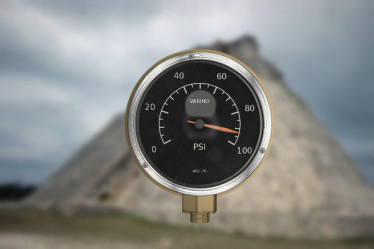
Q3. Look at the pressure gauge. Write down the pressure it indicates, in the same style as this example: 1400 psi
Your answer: 92.5 psi
